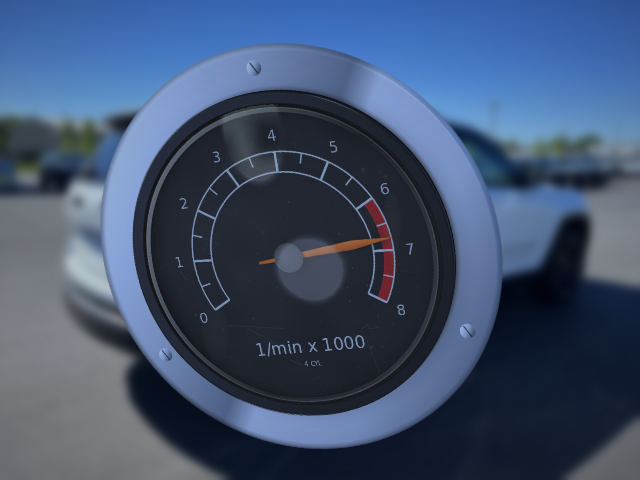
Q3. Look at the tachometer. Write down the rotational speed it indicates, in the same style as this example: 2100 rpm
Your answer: 6750 rpm
